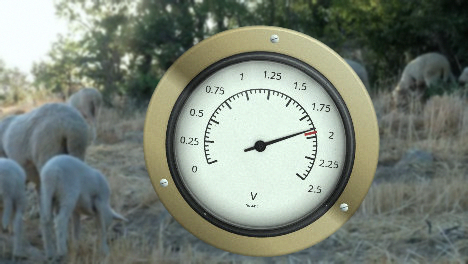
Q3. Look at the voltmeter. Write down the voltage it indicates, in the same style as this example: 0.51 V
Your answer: 1.9 V
